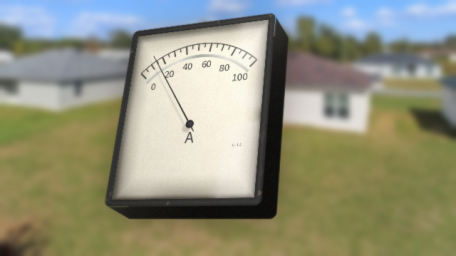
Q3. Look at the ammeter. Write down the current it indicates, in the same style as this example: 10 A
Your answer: 15 A
